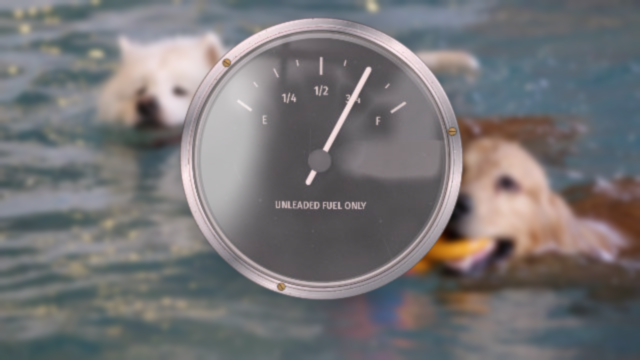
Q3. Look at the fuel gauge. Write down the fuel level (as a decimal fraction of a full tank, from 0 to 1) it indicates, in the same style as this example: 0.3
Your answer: 0.75
